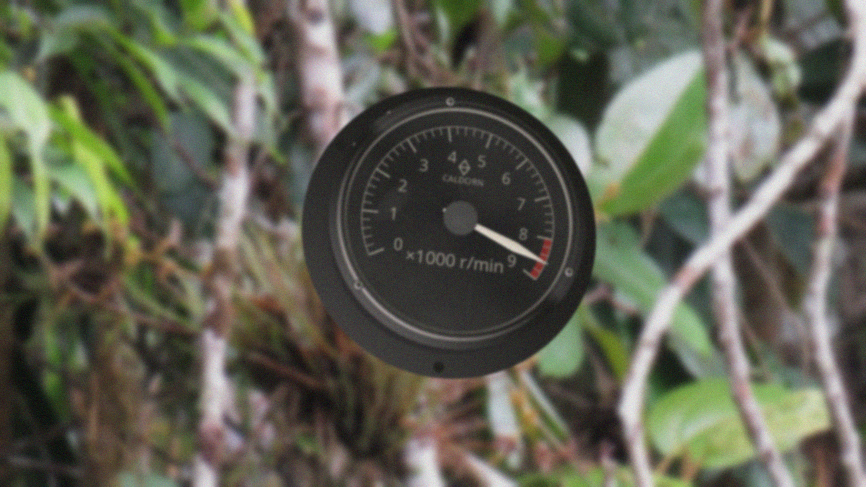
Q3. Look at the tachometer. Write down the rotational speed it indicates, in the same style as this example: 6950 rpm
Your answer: 8600 rpm
